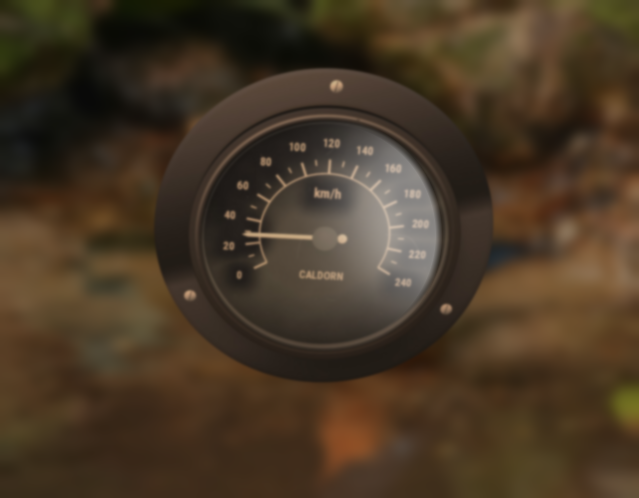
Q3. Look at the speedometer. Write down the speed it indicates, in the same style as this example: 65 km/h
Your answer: 30 km/h
